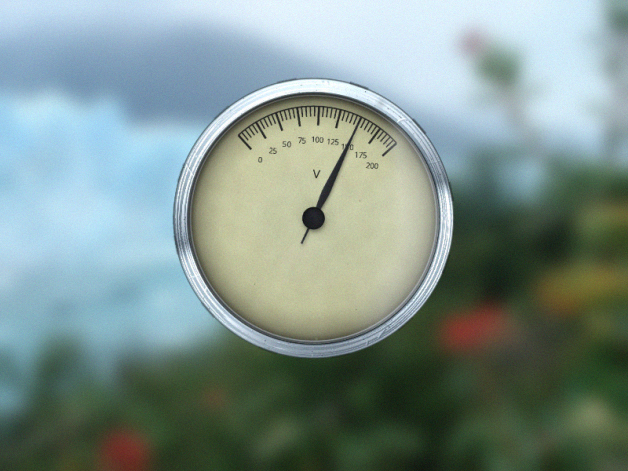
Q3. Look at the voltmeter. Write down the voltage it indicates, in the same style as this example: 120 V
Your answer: 150 V
